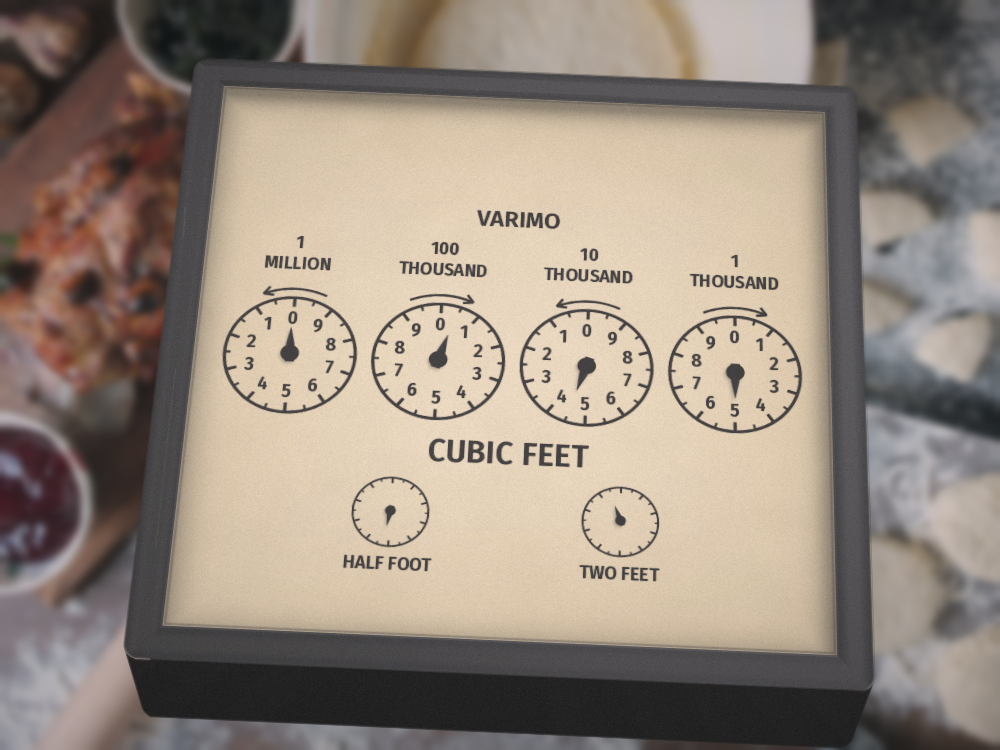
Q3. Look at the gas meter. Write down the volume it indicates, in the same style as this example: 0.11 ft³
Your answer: 4500 ft³
